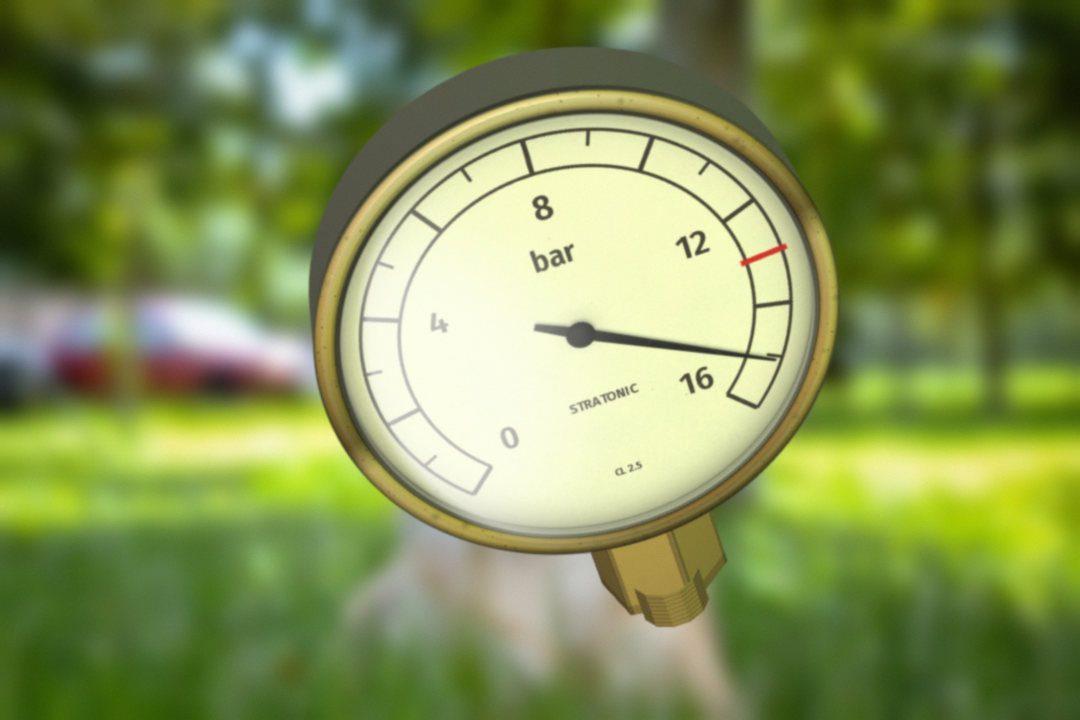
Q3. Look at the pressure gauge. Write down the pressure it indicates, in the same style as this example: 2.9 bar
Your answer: 15 bar
